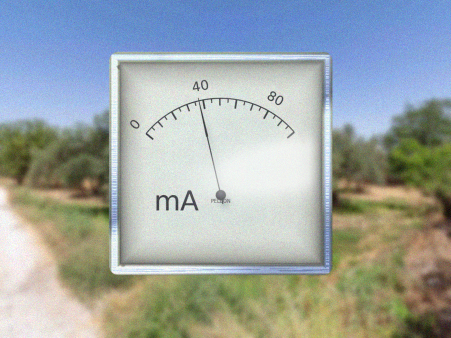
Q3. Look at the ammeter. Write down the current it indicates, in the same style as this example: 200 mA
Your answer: 37.5 mA
